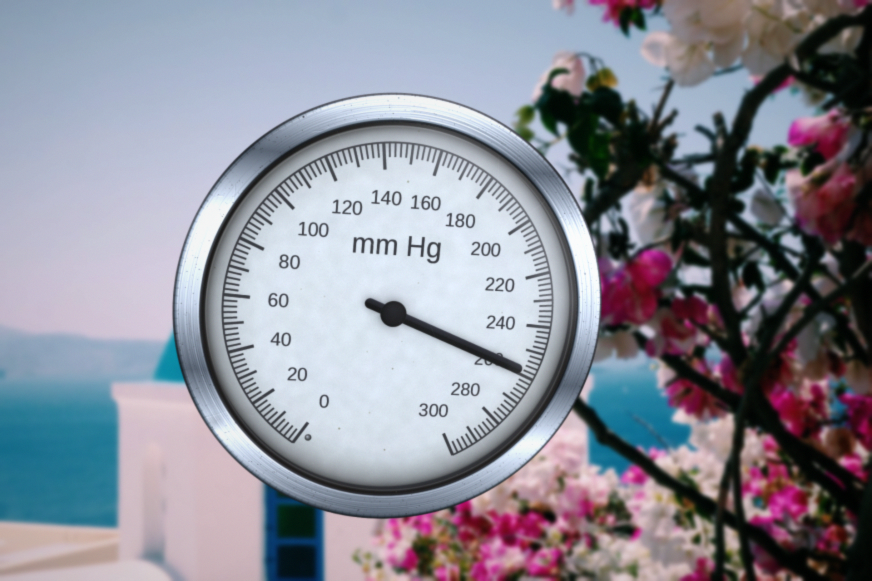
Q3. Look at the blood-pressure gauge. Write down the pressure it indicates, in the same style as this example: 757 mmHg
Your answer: 258 mmHg
